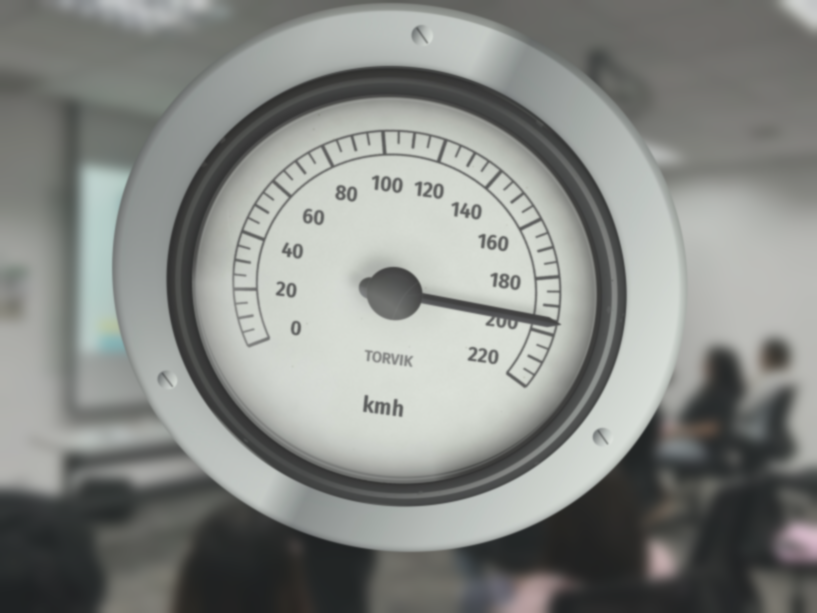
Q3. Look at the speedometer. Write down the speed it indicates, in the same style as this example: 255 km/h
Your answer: 195 km/h
